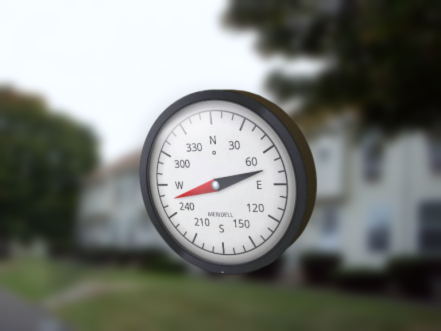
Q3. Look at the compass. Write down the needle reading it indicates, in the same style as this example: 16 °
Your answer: 255 °
